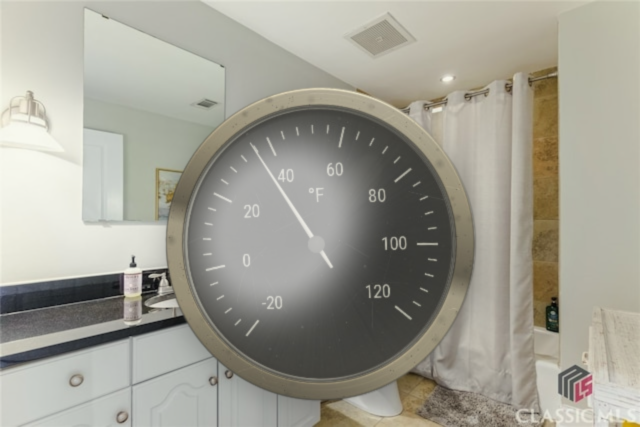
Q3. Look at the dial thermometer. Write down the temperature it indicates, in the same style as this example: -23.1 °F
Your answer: 36 °F
